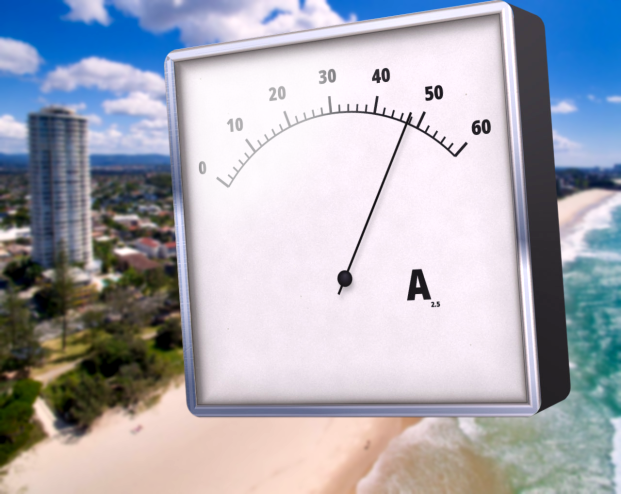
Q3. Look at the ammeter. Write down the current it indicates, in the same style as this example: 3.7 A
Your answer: 48 A
